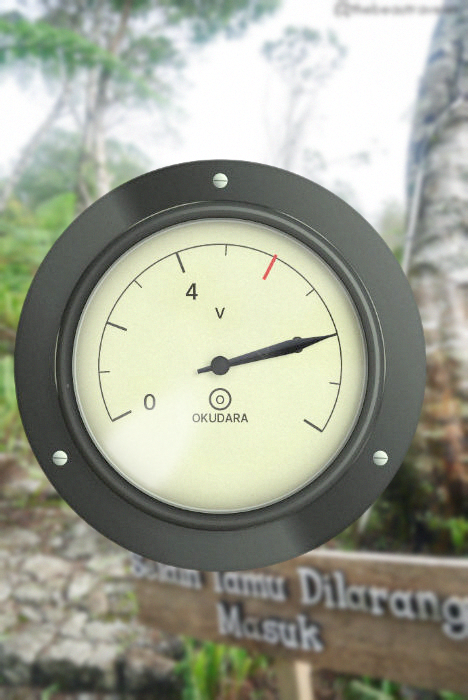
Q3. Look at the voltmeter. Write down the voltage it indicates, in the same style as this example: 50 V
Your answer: 8 V
